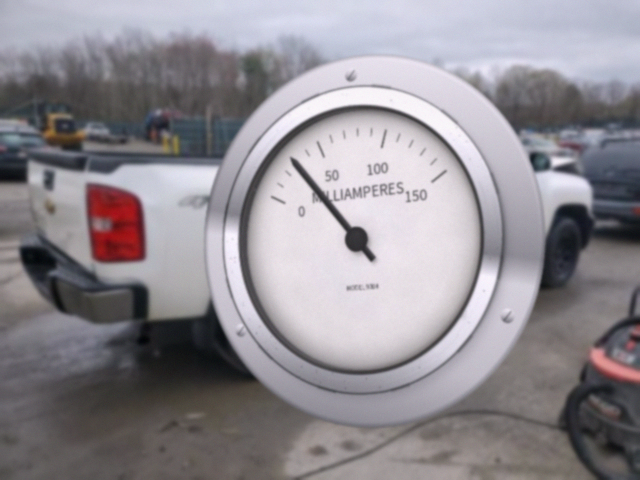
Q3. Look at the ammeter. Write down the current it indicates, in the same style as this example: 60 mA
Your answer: 30 mA
